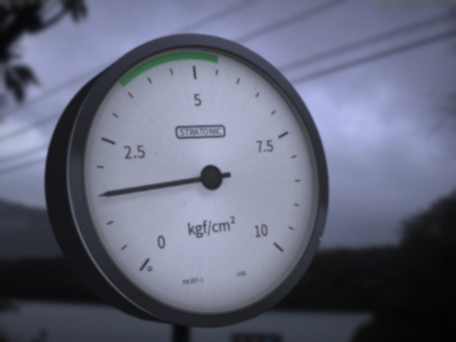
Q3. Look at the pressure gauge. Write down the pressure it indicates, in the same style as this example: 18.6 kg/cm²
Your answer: 1.5 kg/cm²
